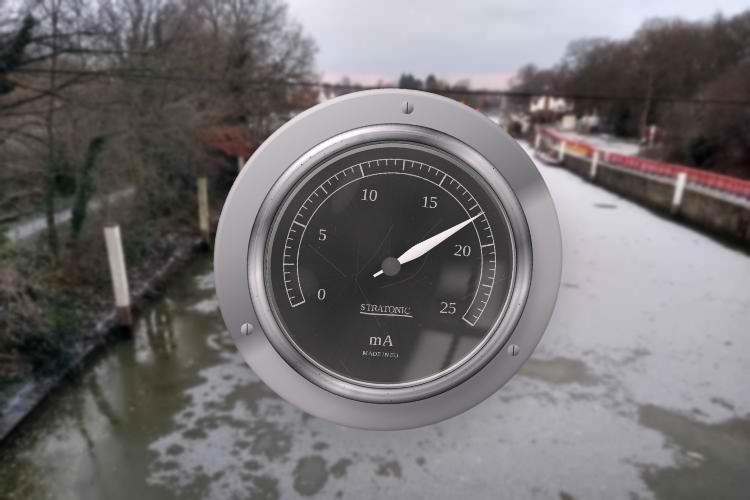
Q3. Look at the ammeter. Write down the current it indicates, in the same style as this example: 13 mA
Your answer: 18 mA
